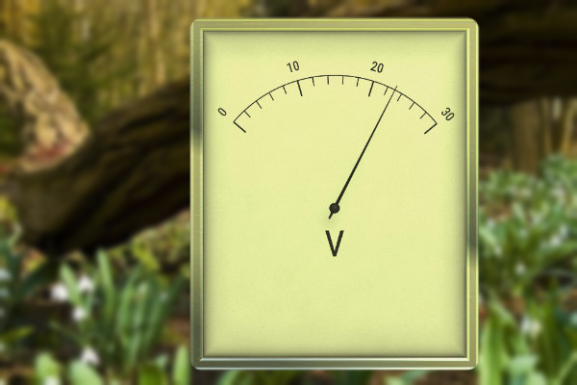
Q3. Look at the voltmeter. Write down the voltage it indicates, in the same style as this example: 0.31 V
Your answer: 23 V
